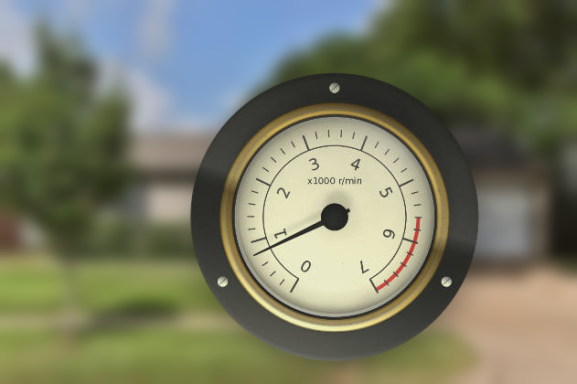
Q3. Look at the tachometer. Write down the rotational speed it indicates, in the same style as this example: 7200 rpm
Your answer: 800 rpm
